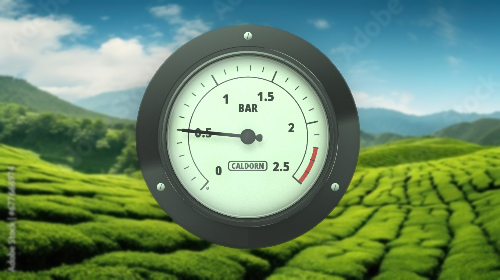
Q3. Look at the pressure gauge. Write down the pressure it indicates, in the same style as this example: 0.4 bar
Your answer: 0.5 bar
